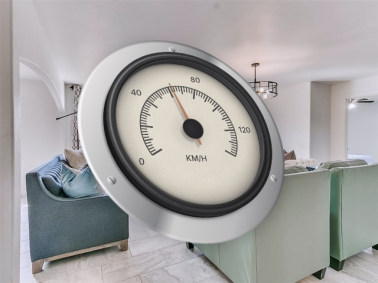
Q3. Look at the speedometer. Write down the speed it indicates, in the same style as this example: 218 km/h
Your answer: 60 km/h
